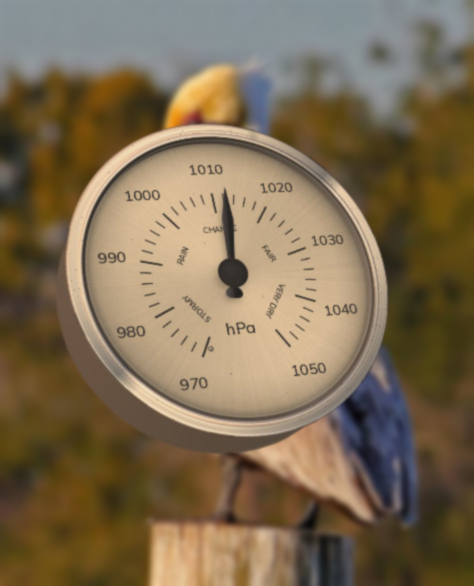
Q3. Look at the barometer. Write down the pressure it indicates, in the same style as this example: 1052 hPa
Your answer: 1012 hPa
